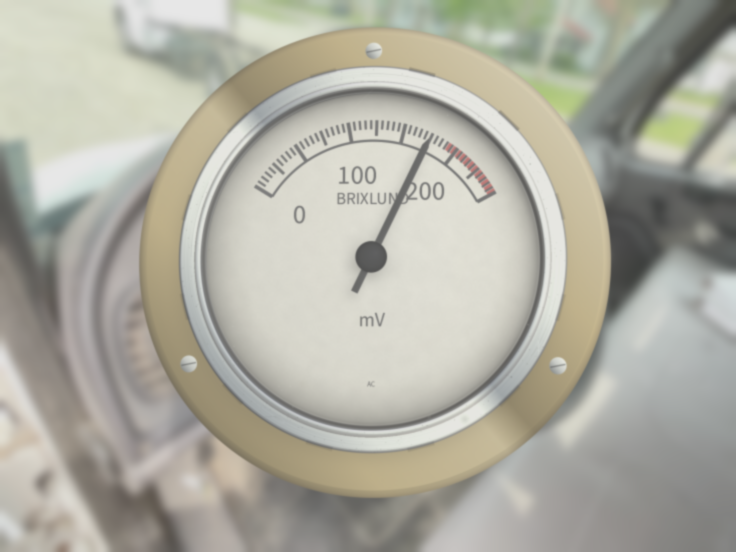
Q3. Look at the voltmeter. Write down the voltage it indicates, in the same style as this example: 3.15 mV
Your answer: 175 mV
